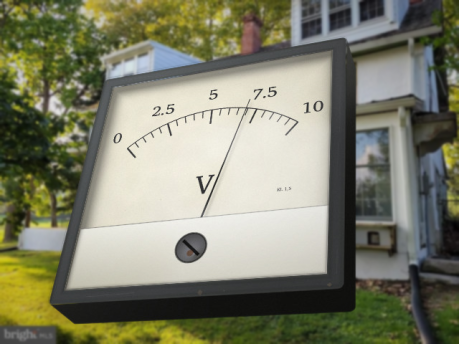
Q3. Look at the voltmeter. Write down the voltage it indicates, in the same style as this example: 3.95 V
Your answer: 7 V
